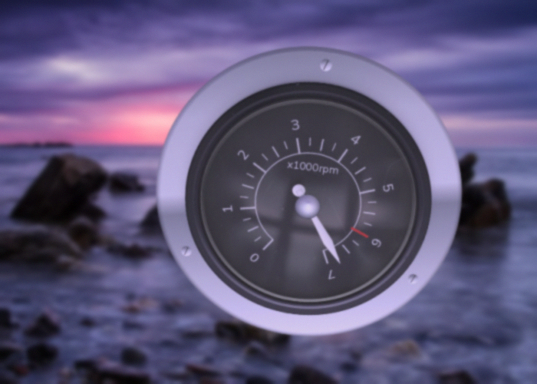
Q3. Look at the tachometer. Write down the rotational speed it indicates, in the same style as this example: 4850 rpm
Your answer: 6750 rpm
